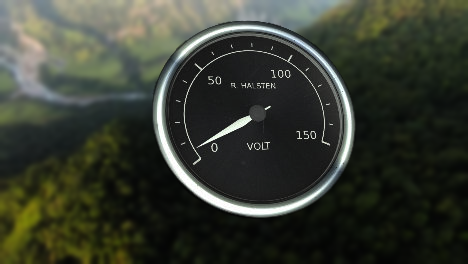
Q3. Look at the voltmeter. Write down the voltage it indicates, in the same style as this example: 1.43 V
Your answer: 5 V
